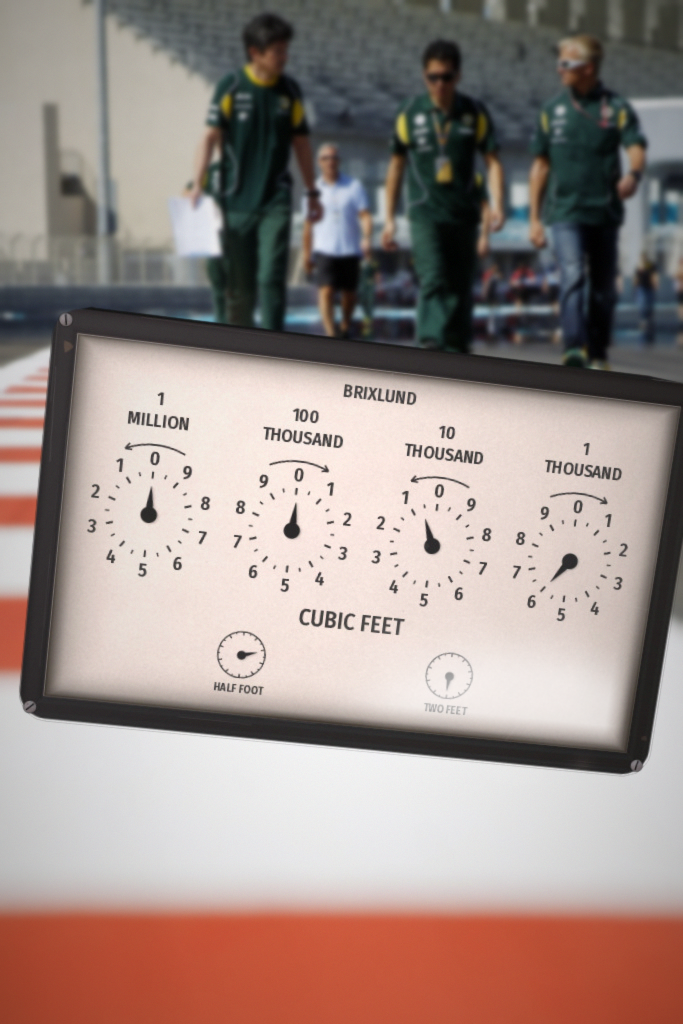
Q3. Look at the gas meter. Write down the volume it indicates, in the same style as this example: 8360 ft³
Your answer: 600 ft³
